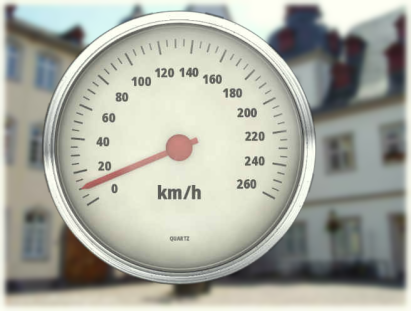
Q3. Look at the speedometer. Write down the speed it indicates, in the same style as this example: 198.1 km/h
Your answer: 10 km/h
